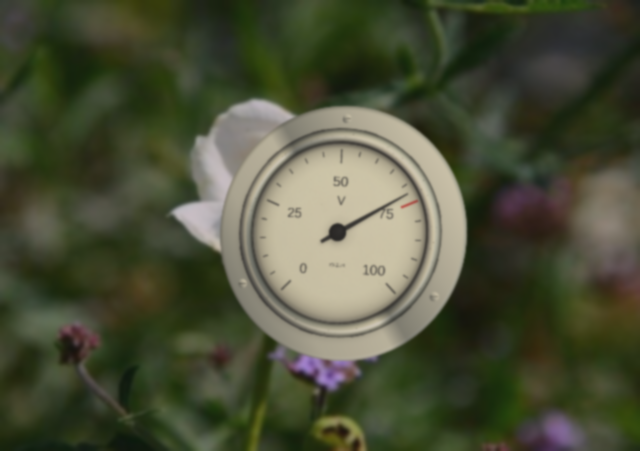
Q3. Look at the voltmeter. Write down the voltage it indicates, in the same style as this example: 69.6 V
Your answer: 72.5 V
